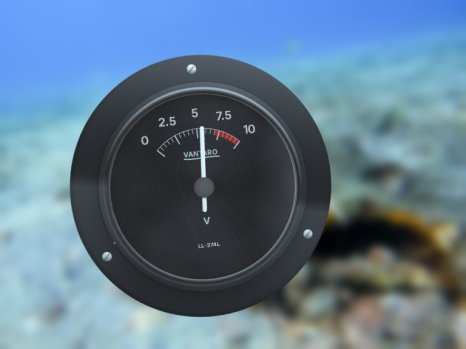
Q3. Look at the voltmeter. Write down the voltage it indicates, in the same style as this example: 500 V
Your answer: 5.5 V
